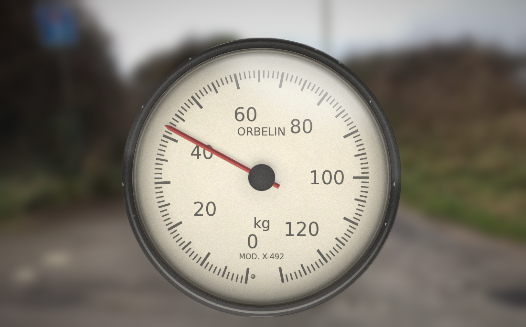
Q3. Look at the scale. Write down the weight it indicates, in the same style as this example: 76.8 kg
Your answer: 42 kg
